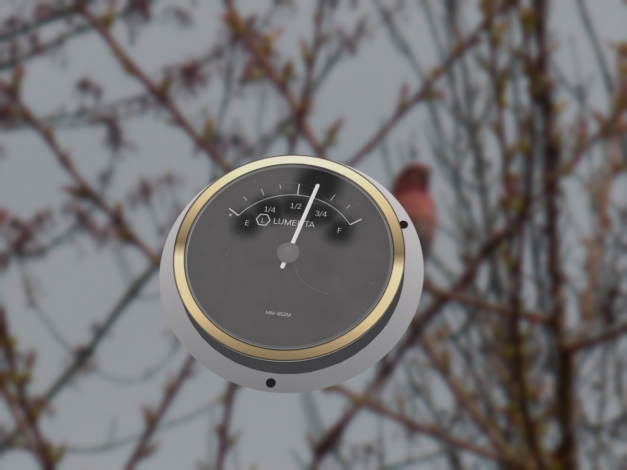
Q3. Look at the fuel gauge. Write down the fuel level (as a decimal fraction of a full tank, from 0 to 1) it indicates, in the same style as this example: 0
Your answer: 0.625
